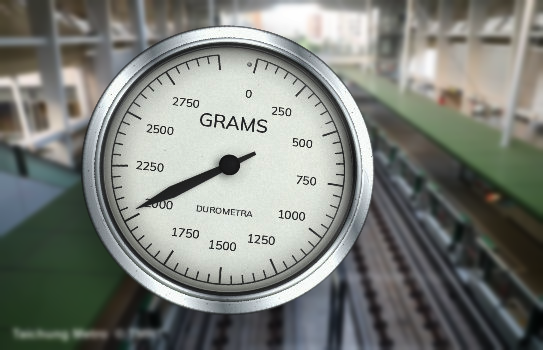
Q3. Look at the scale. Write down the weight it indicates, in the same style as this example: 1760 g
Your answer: 2025 g
